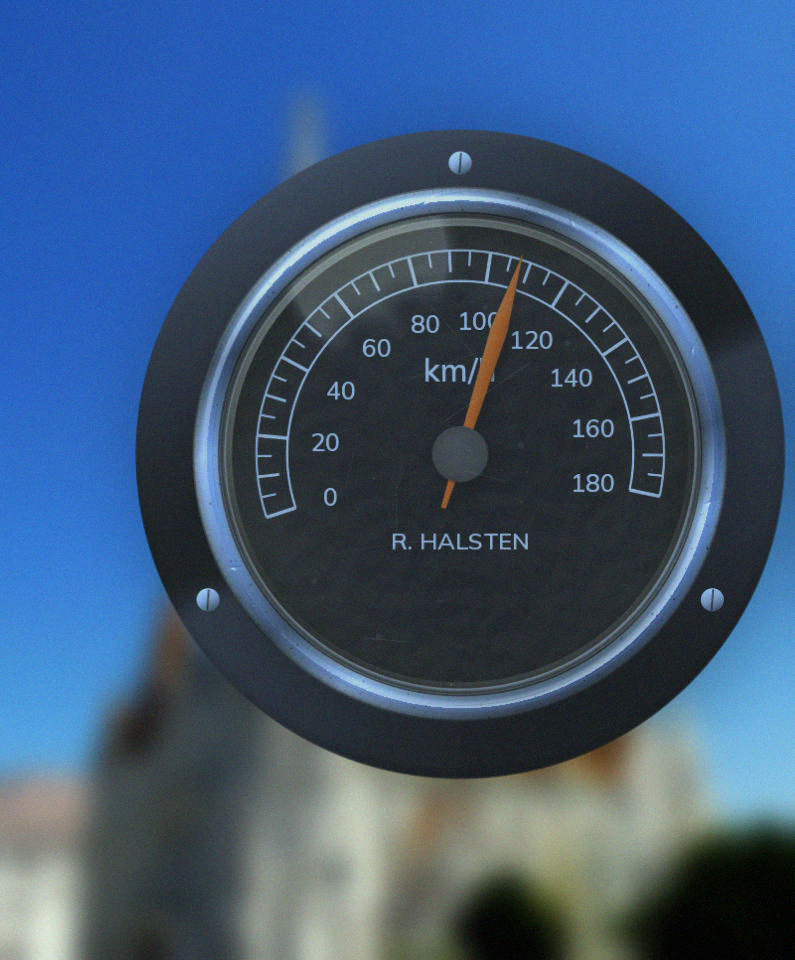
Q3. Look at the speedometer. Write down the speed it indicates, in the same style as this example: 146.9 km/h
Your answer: 107.5 km/h
